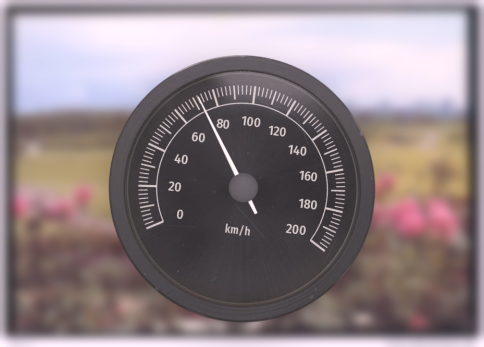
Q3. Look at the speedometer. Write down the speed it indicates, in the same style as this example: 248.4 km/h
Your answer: 72 km/h
